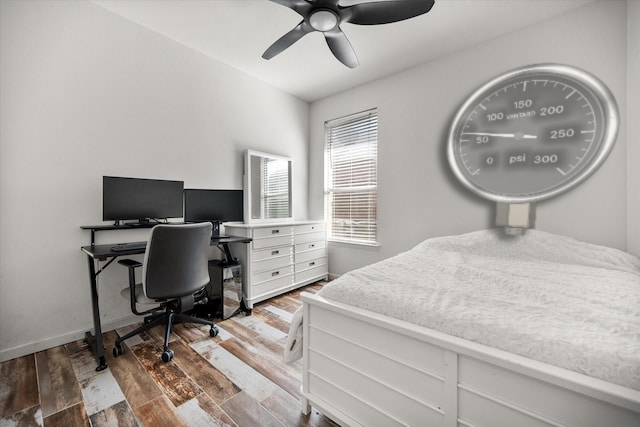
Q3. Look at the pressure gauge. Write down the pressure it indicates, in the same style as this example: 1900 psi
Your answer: 60 psi
